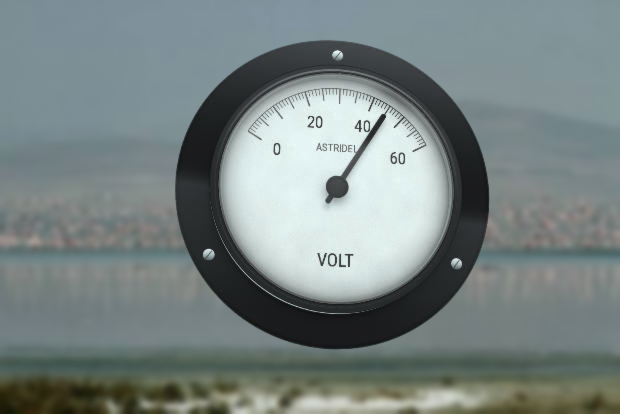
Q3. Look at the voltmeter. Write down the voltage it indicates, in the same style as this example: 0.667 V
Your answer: 45 V
